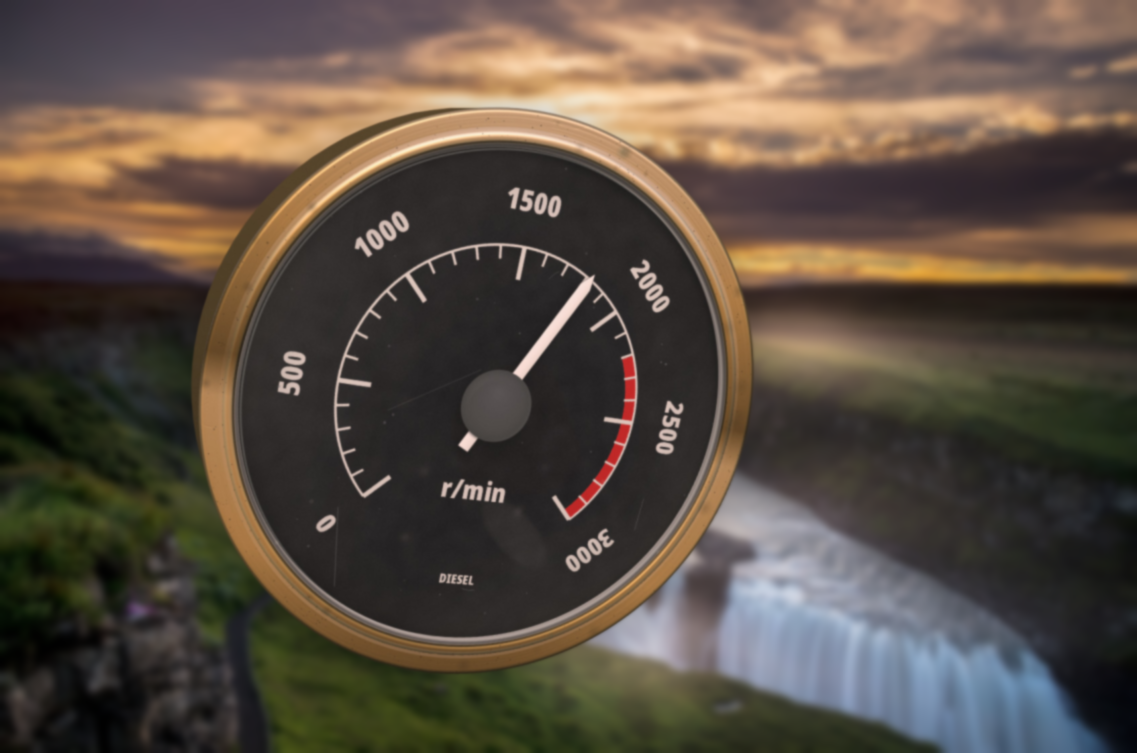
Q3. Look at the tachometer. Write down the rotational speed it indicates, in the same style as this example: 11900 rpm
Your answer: 1800 rpm
